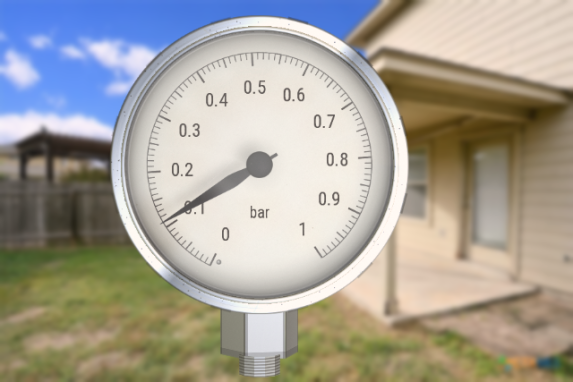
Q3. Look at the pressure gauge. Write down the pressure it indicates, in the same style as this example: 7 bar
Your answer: 0.11 bar
